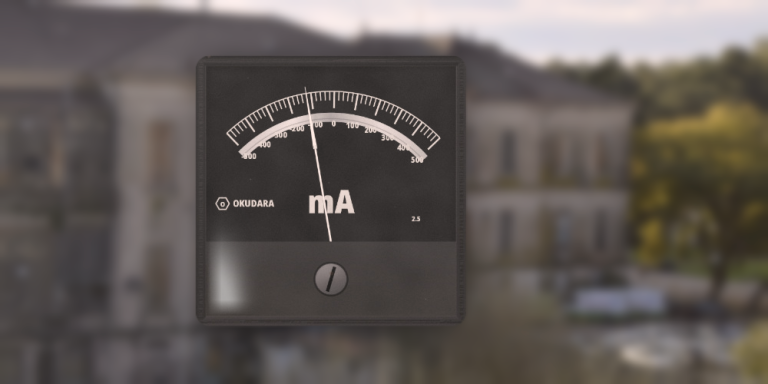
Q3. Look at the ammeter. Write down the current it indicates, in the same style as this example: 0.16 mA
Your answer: -120 mA
